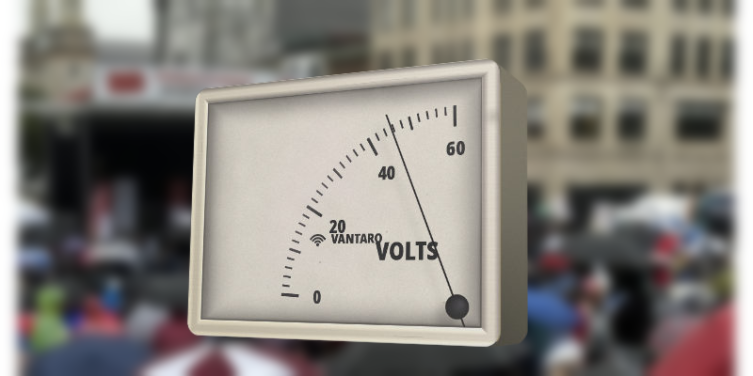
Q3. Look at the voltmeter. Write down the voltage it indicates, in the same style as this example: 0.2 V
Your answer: 46 V
